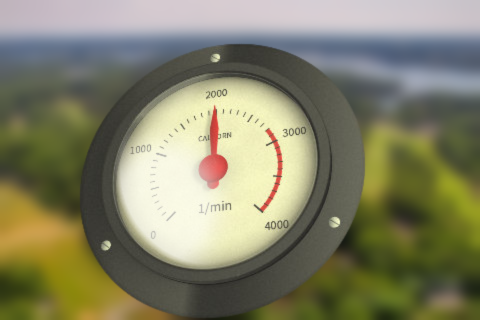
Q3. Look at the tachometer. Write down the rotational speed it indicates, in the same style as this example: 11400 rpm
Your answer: 2000 rpm
